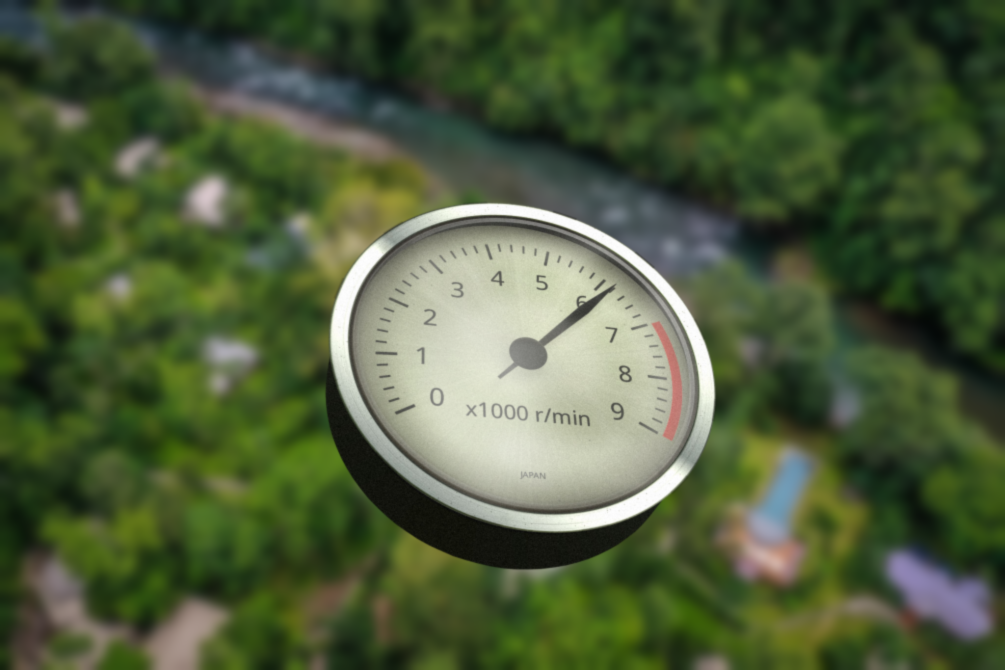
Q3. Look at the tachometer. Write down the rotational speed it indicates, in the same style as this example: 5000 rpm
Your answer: 6200 rpm
